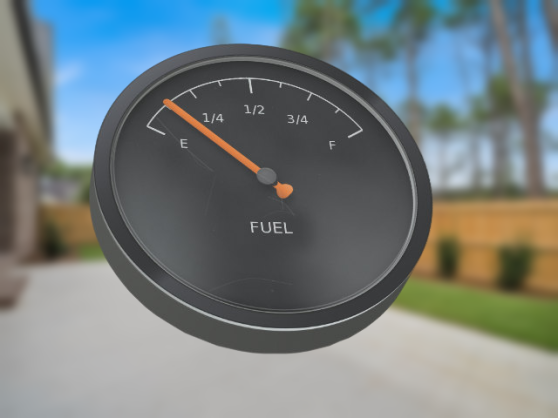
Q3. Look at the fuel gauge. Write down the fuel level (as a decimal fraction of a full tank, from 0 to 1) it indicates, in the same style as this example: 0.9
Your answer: 0.125
